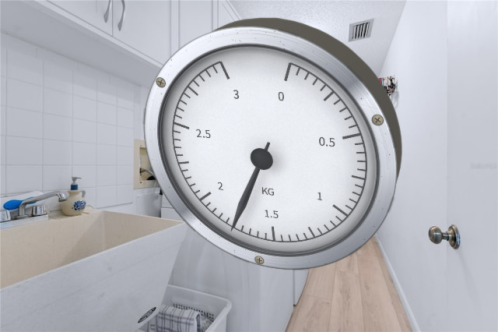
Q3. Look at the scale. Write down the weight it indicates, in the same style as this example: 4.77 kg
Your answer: 1.75 kg
